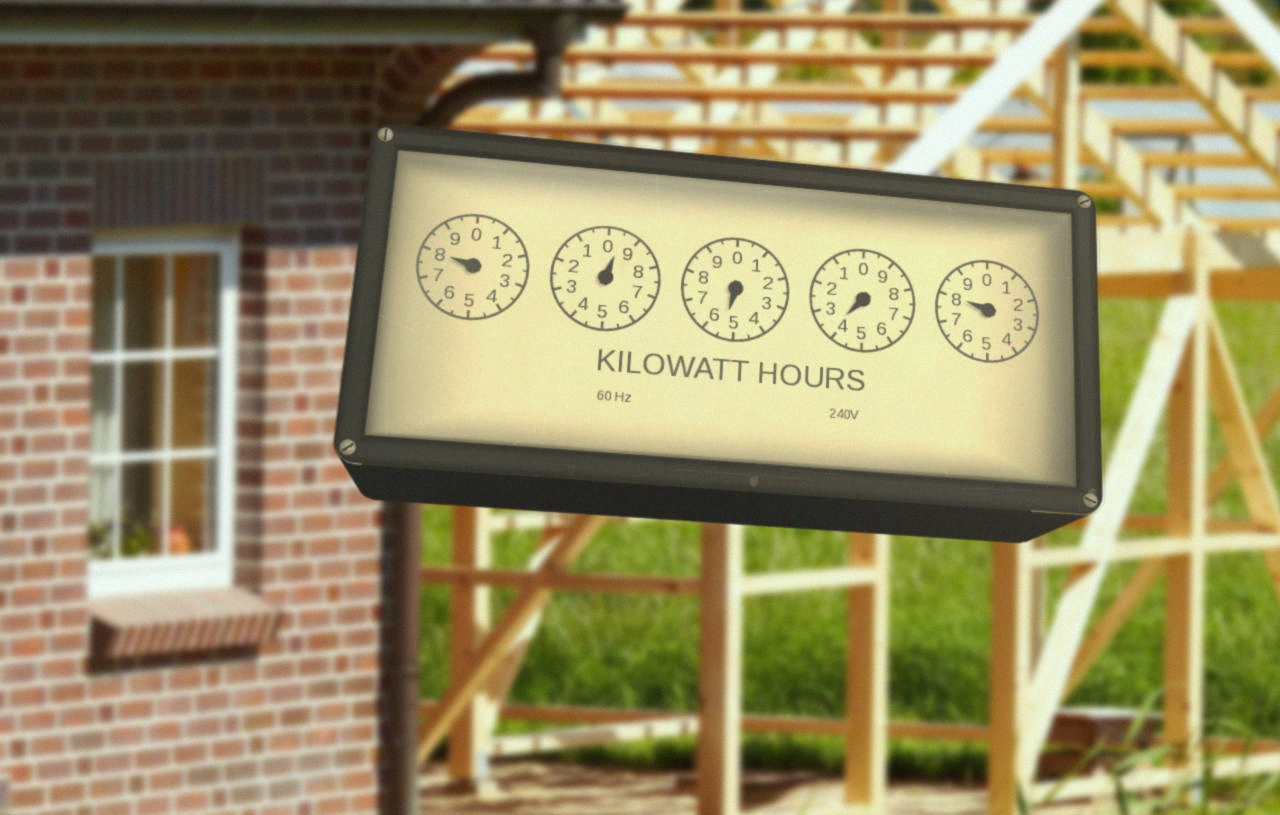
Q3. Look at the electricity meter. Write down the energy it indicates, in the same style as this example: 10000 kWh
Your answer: 79538 kWh
